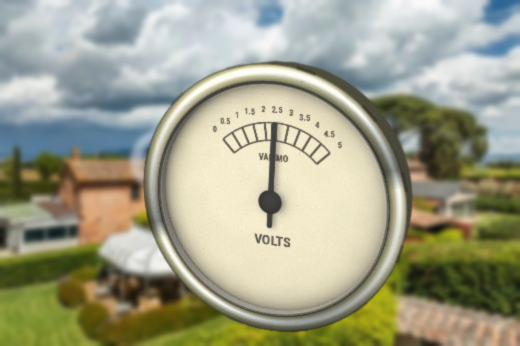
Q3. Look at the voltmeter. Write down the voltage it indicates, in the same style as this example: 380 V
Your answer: 2.5 V
